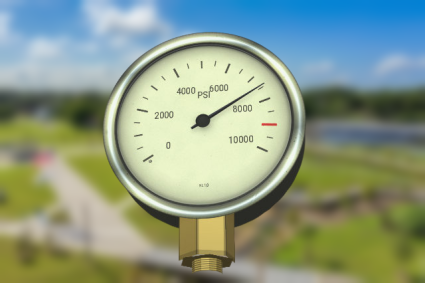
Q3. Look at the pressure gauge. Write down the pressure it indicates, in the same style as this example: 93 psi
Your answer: 7500 psi
